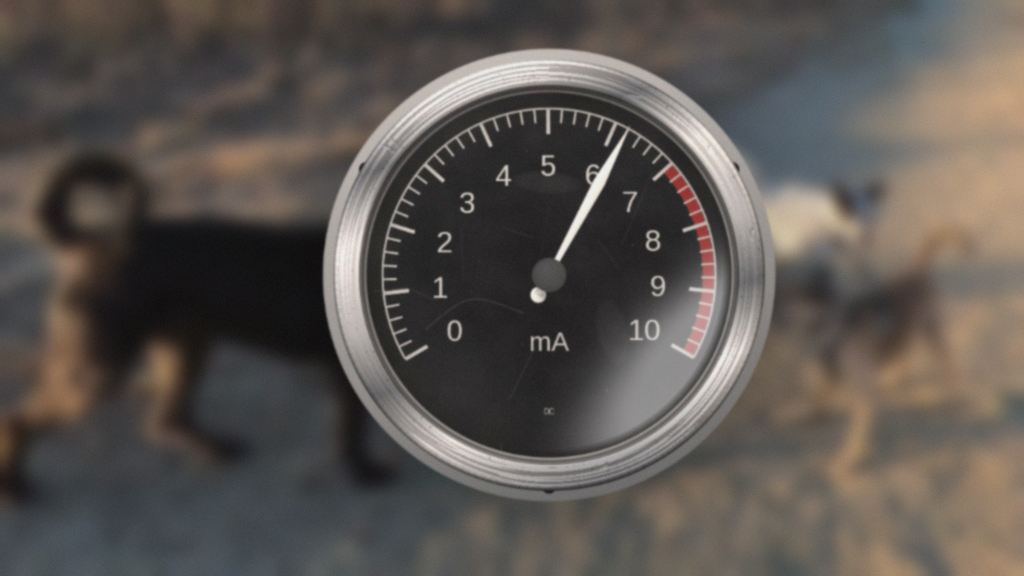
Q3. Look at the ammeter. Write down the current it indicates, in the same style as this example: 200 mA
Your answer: 6.2 mA
